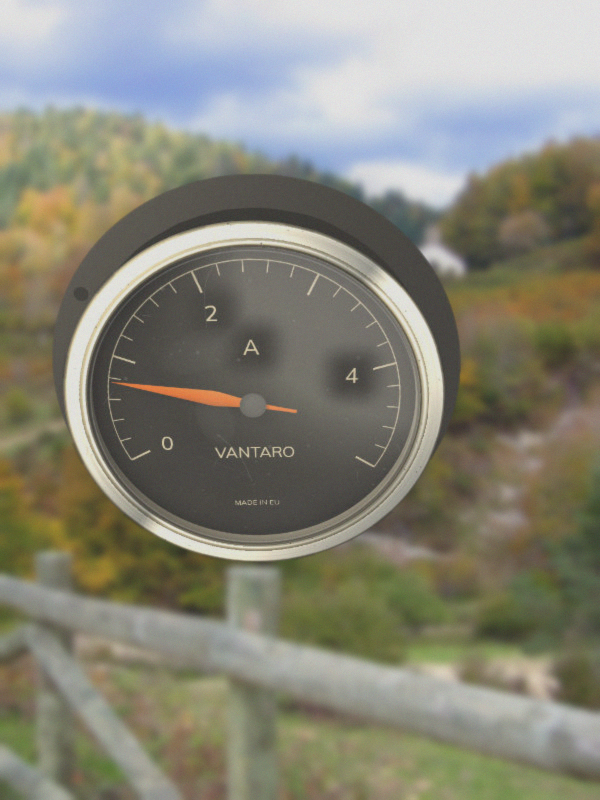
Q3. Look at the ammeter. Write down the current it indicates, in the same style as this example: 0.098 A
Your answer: 0.8 A
